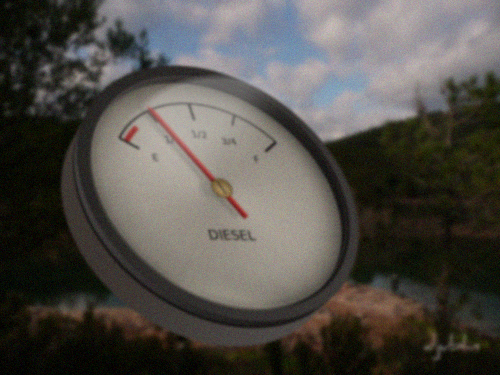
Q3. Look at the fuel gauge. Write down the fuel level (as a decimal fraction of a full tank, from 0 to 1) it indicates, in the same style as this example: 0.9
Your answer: 0.25
